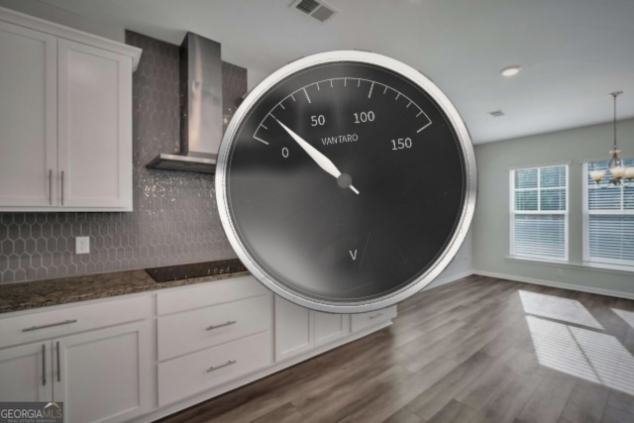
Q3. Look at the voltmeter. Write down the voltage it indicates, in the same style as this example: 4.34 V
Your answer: 20 V
